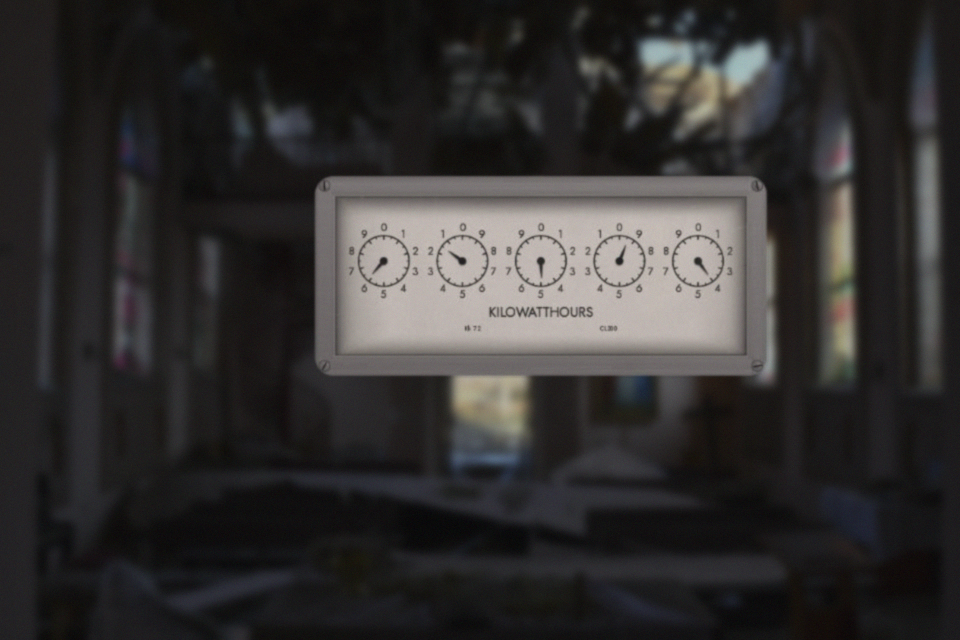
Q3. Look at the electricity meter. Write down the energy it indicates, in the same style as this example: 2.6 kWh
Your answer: 61494 kWh
